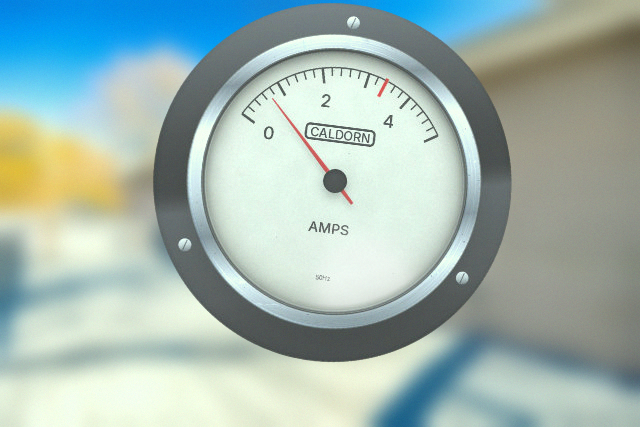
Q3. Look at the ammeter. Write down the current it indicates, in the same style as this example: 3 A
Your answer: 0.7 A
